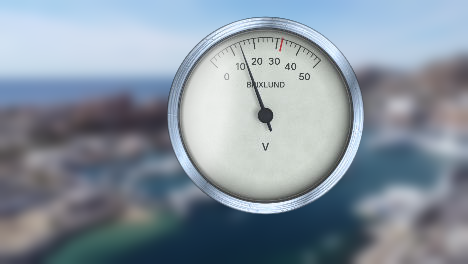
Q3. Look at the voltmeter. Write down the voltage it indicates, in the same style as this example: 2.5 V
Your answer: 14 V
